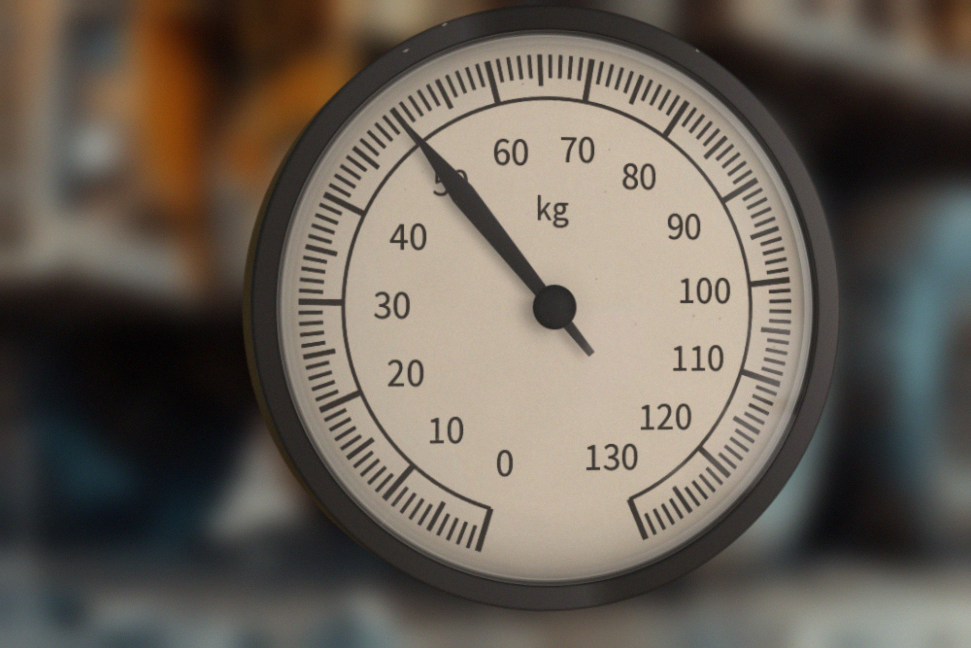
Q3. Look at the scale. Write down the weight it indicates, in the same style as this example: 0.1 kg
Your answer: 50 kg
